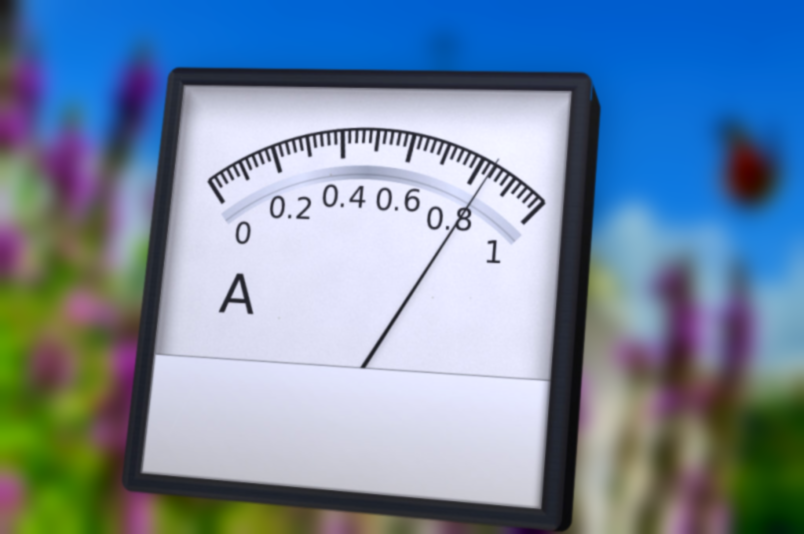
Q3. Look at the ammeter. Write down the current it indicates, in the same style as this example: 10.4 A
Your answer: 0.84 A
